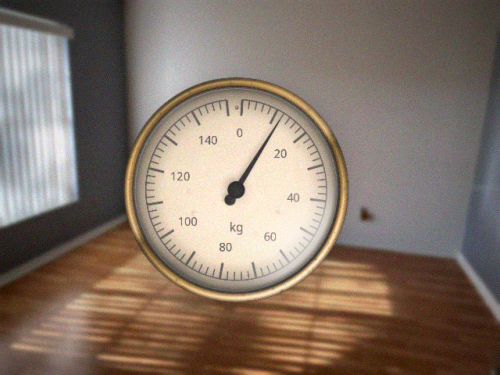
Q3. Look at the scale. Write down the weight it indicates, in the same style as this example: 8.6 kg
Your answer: 12 kg
